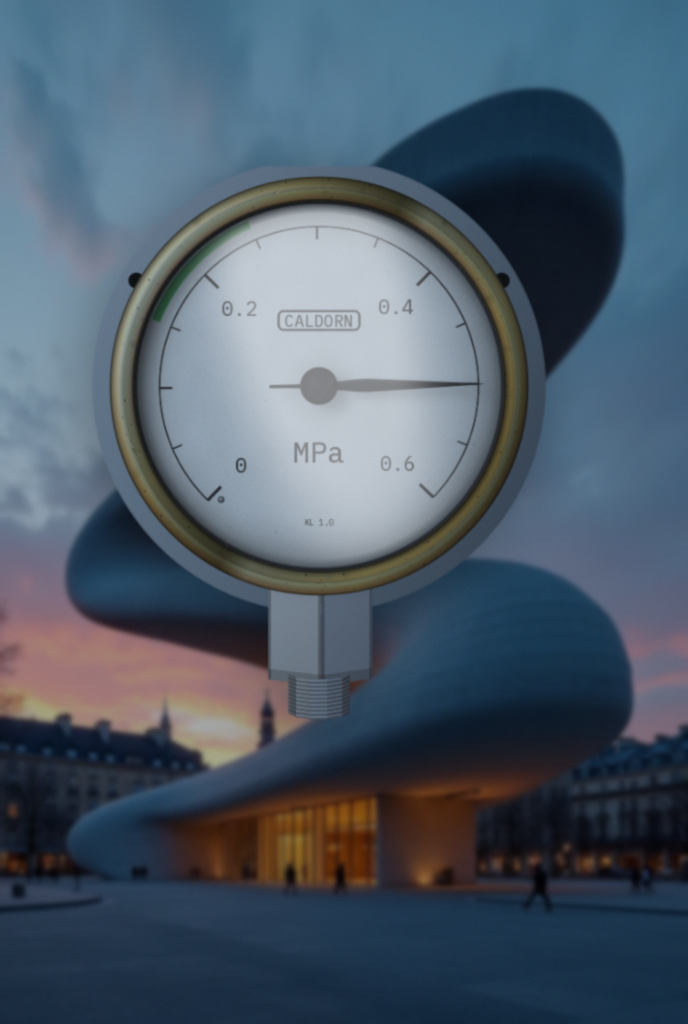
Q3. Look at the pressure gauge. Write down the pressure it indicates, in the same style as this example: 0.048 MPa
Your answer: 0.5 MPa
